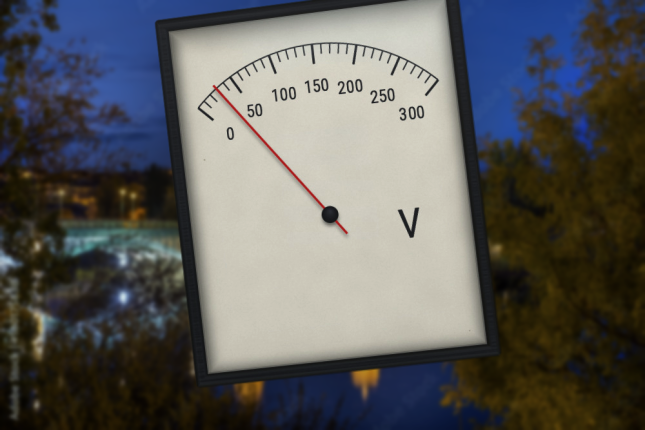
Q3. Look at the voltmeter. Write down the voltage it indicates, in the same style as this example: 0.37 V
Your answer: 30 V
